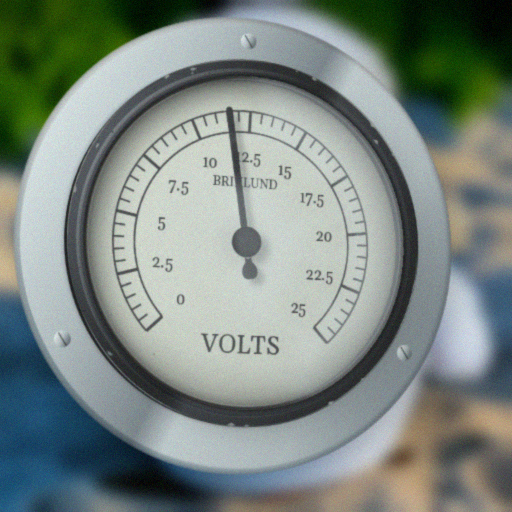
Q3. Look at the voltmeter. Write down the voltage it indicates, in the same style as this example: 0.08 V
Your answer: 11.5 V
